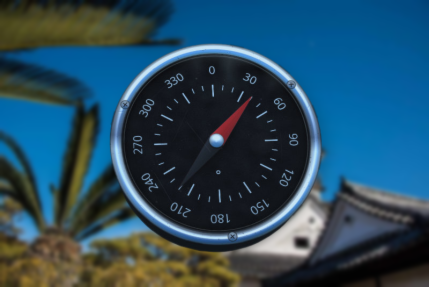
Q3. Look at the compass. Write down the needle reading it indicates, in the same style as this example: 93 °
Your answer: 40 °
